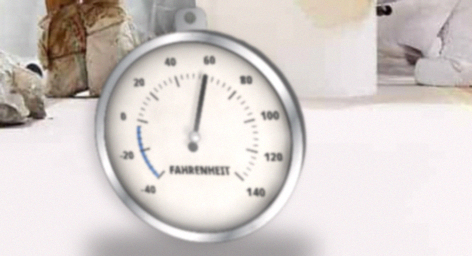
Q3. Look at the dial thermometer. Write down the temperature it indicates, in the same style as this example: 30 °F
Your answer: 60 °F
